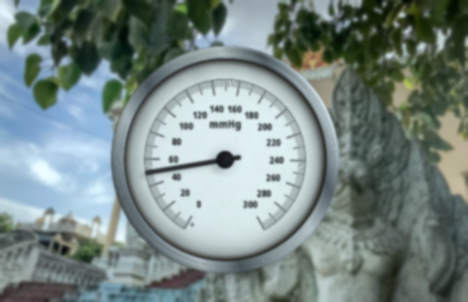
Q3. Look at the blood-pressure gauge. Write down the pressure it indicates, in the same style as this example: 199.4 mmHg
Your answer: 50 mmHg
